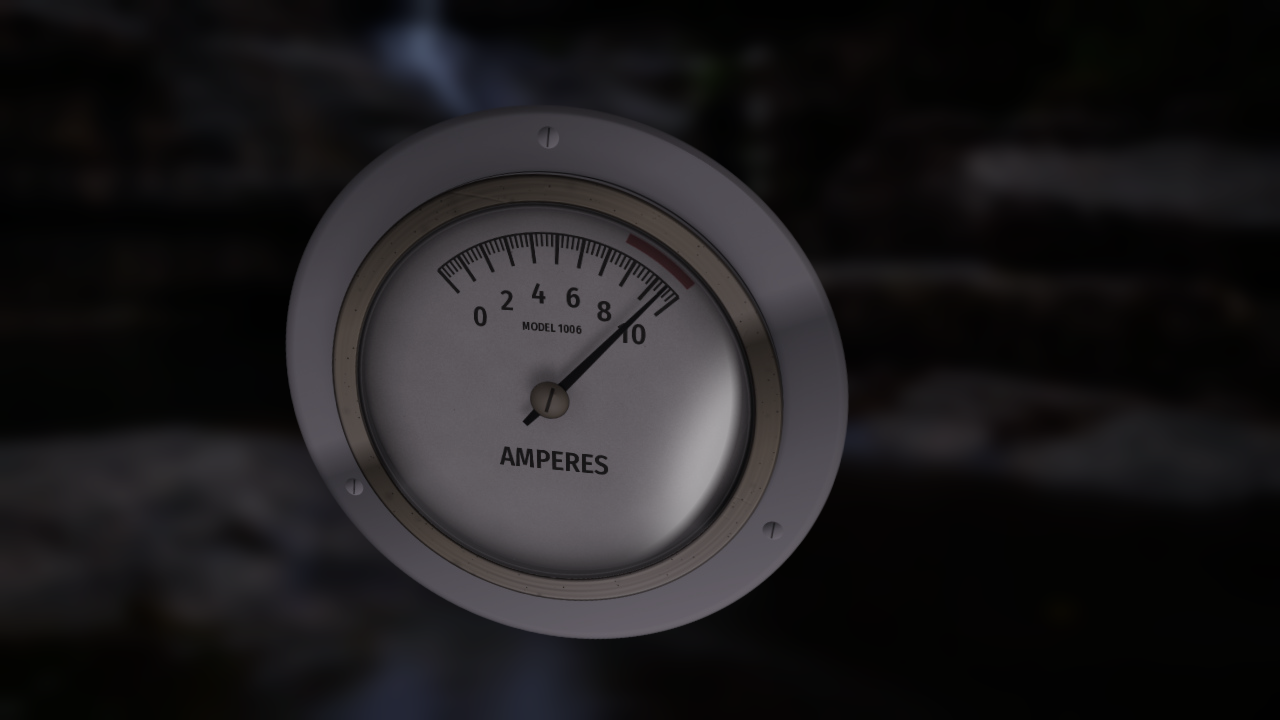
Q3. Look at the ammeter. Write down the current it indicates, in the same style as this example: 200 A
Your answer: 9.4 A
